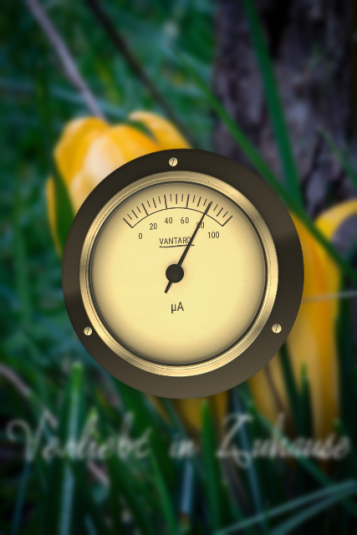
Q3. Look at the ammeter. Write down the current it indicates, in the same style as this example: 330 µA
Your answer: 80 µA
